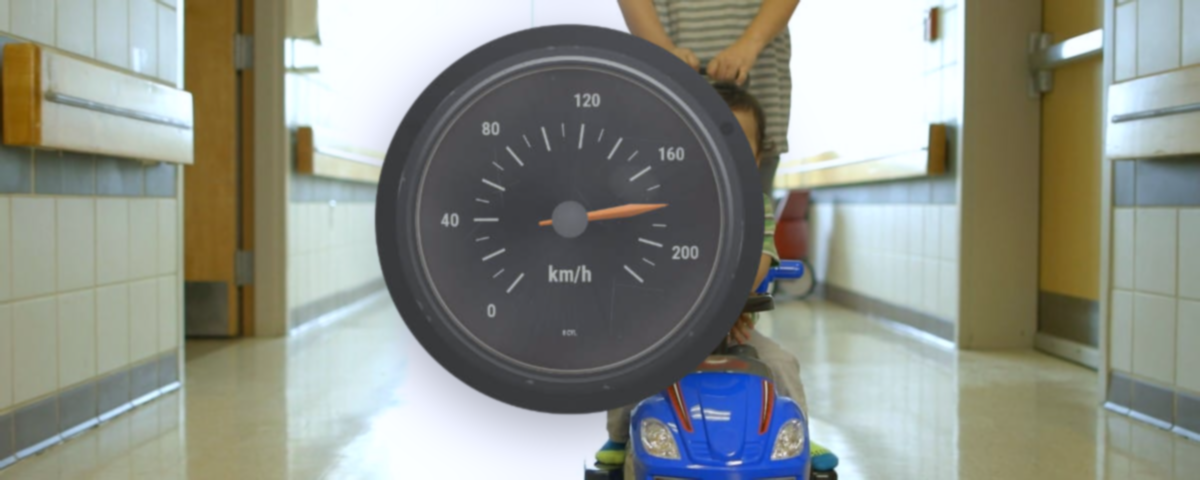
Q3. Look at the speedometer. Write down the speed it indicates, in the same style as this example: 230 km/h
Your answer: 180 km/h
